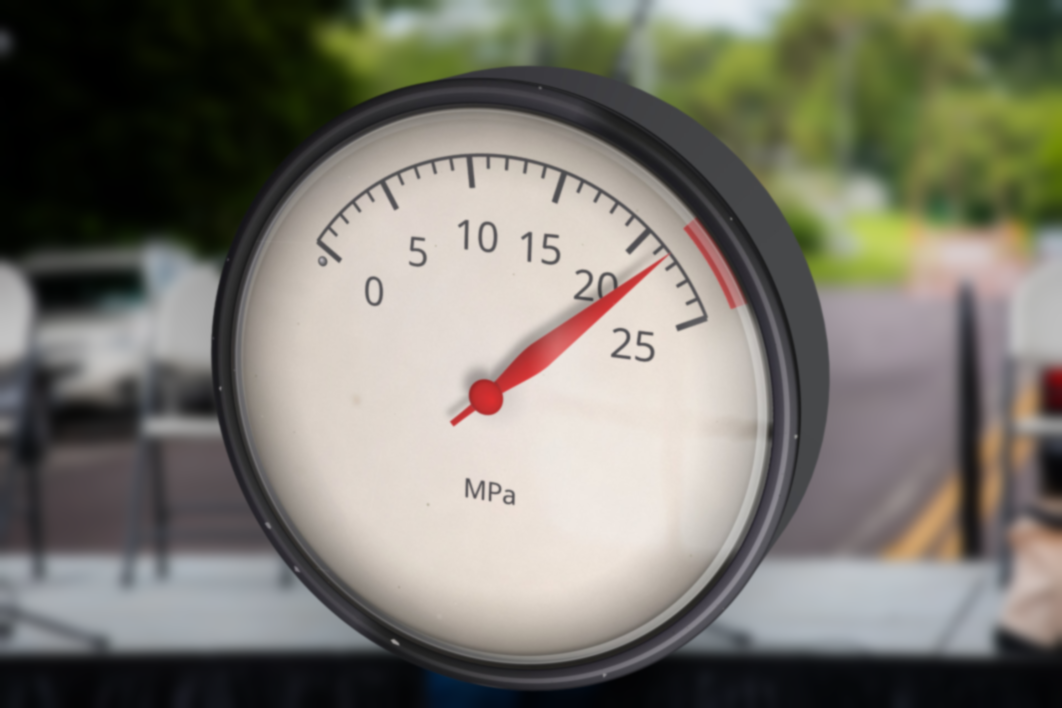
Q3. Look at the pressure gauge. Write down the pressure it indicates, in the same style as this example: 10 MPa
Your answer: 21.5 MPa
